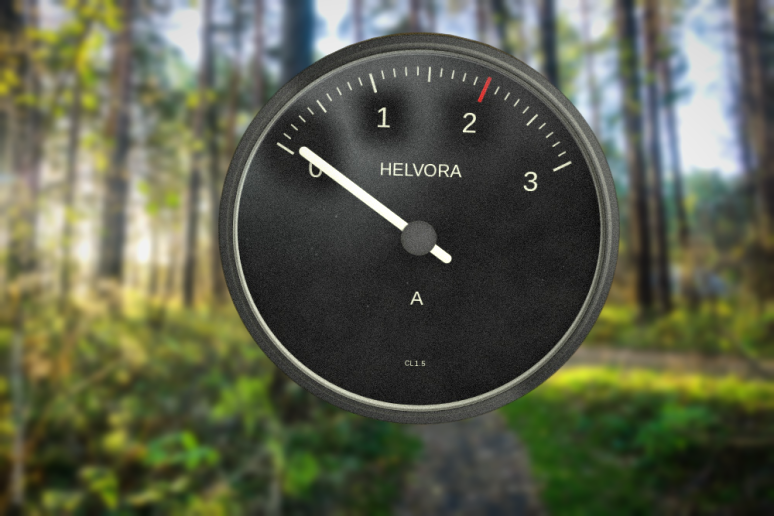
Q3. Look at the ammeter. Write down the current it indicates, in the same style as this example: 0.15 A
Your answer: 0.1 A
